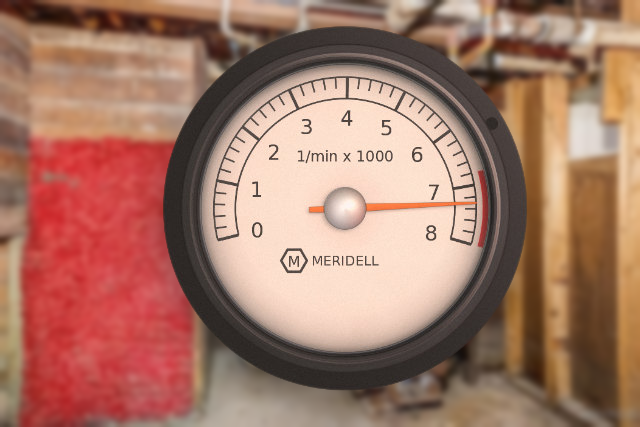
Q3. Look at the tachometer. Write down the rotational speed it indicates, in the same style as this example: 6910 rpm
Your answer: 7300 rpm
